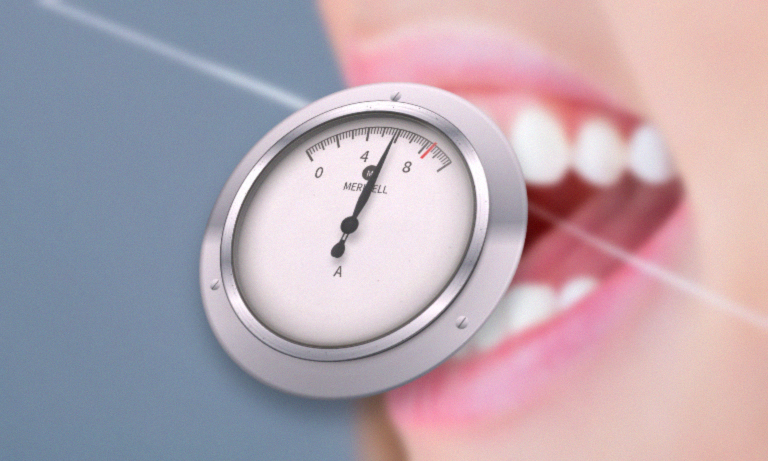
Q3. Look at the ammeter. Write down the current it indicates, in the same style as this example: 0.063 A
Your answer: 6 A
